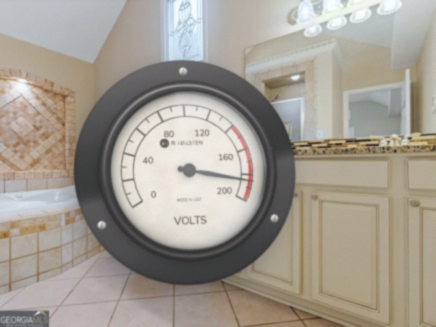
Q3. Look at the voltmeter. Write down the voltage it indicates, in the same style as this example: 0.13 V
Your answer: 185 V
